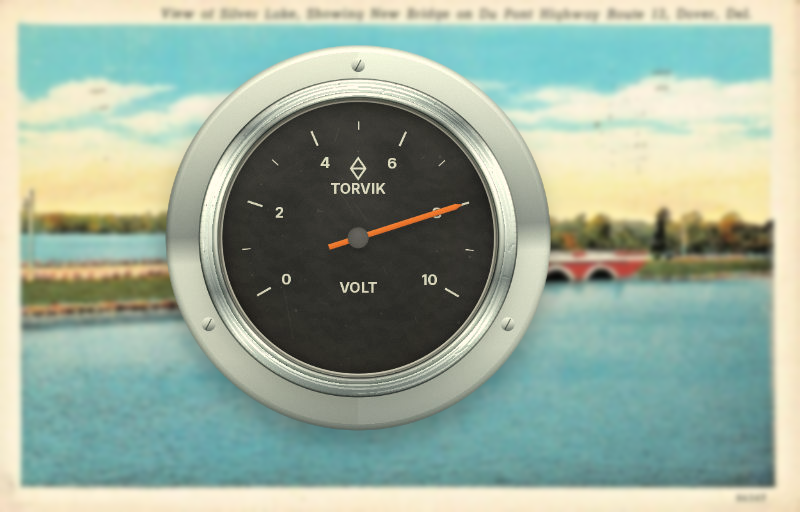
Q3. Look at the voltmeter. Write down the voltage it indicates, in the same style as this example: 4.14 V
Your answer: 8 V
